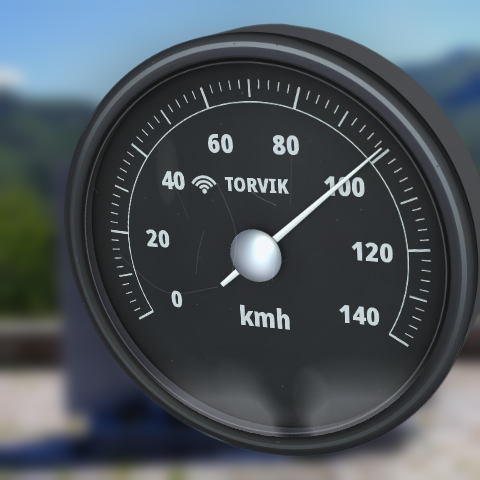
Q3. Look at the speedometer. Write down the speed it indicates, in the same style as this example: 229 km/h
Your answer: 99 km/h
